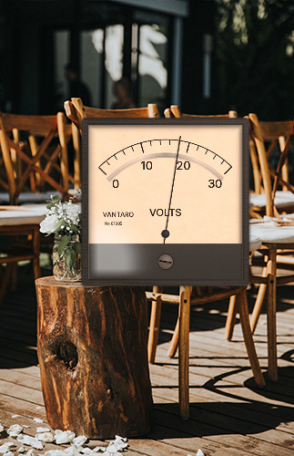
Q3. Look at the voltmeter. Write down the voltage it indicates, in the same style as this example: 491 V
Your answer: 18 V
